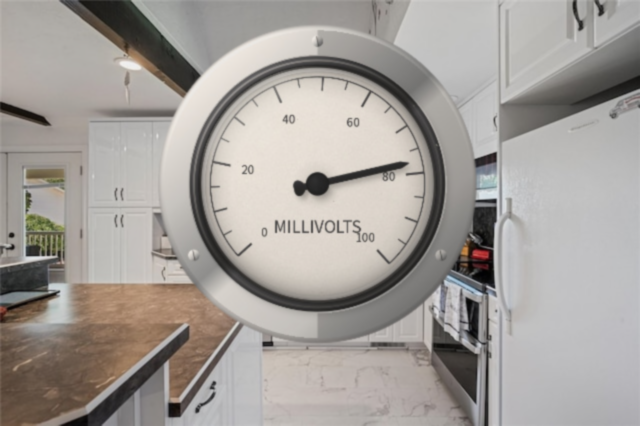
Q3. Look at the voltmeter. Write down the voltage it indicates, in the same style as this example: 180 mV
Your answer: 77.5 mV
